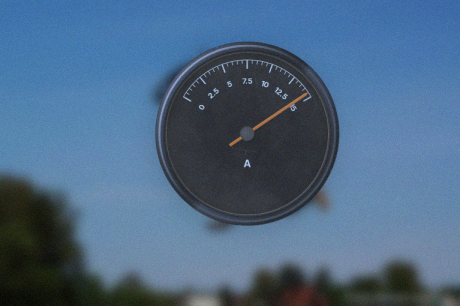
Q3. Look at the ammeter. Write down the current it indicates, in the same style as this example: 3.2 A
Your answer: 14.5 A
